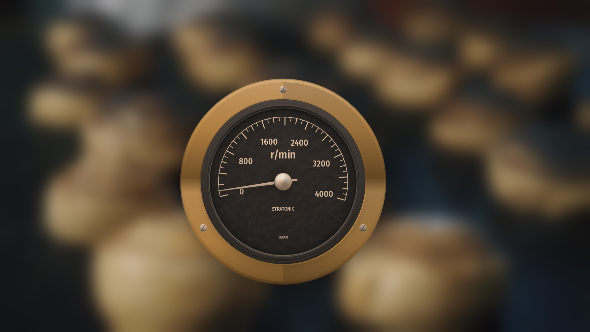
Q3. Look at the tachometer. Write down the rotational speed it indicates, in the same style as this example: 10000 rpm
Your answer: 100 rpm
